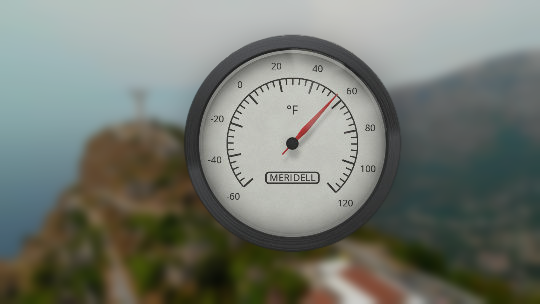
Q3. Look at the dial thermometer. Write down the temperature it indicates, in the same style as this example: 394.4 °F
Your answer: 56 °F
